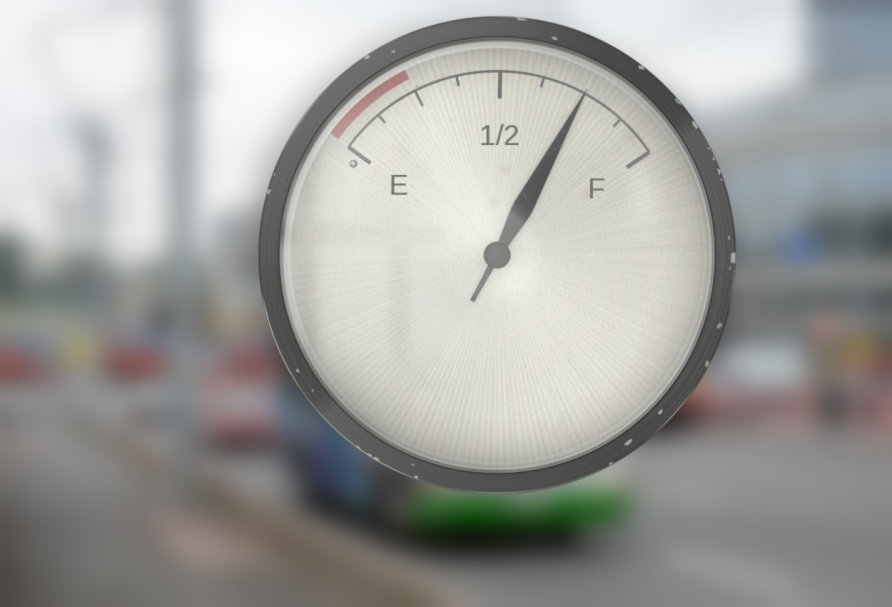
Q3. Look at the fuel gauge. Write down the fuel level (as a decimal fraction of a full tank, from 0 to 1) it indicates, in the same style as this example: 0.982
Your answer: 0.75
